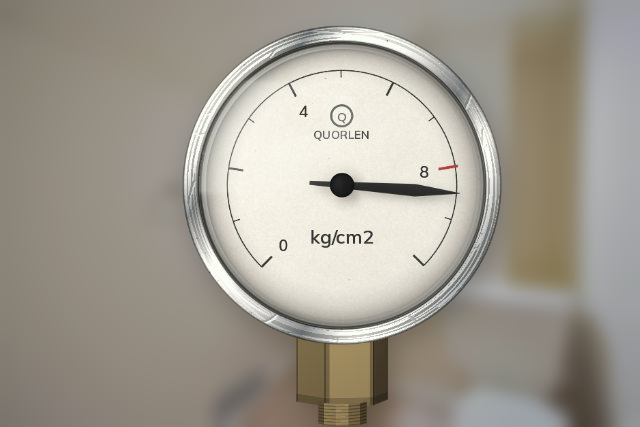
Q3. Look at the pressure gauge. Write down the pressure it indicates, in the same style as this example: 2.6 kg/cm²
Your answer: 8.5 kg/cm²
